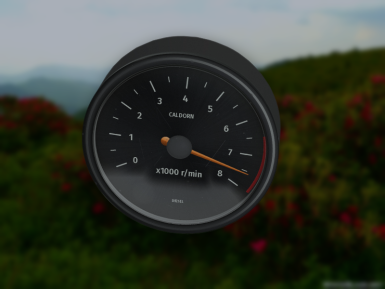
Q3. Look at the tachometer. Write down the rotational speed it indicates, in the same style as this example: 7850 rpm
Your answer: 7500 rpm
